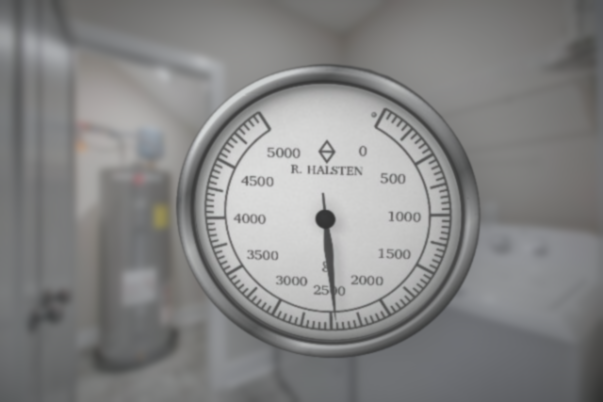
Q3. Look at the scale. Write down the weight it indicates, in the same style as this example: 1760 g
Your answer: 2450 g
